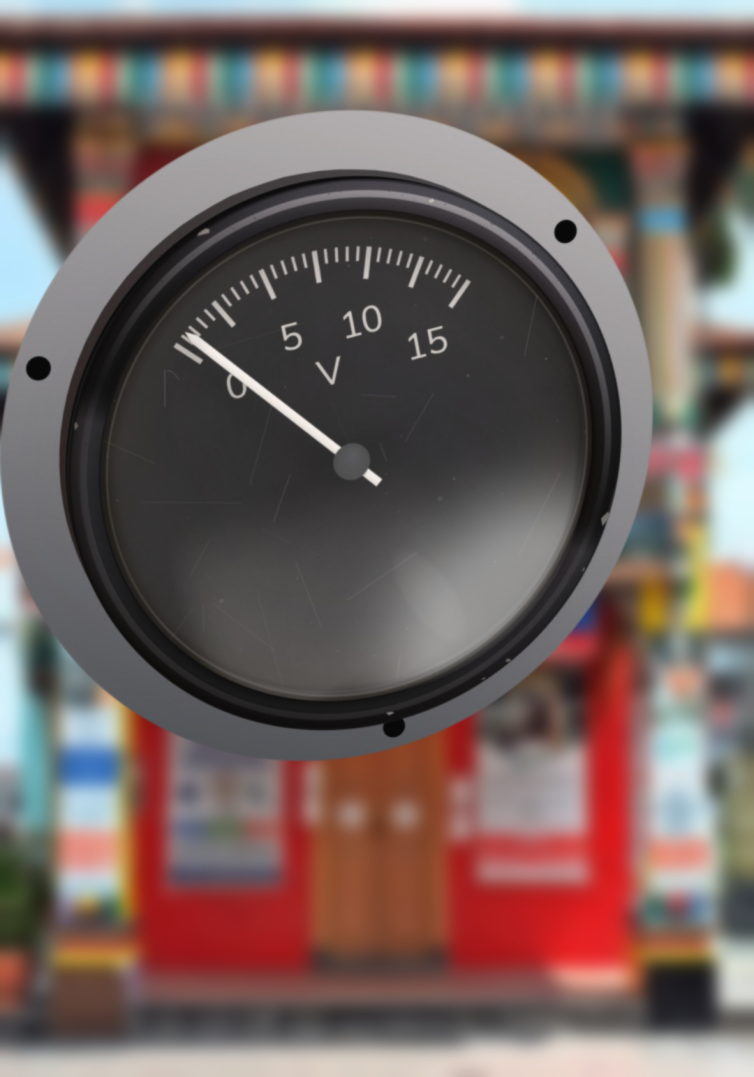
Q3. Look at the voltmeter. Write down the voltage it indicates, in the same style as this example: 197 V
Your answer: 0.75 V
